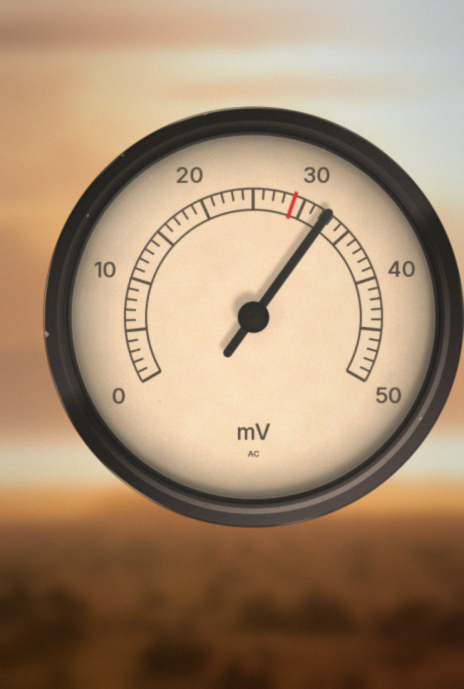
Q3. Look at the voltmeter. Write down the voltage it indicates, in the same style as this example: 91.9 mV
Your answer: 32.5 mV
